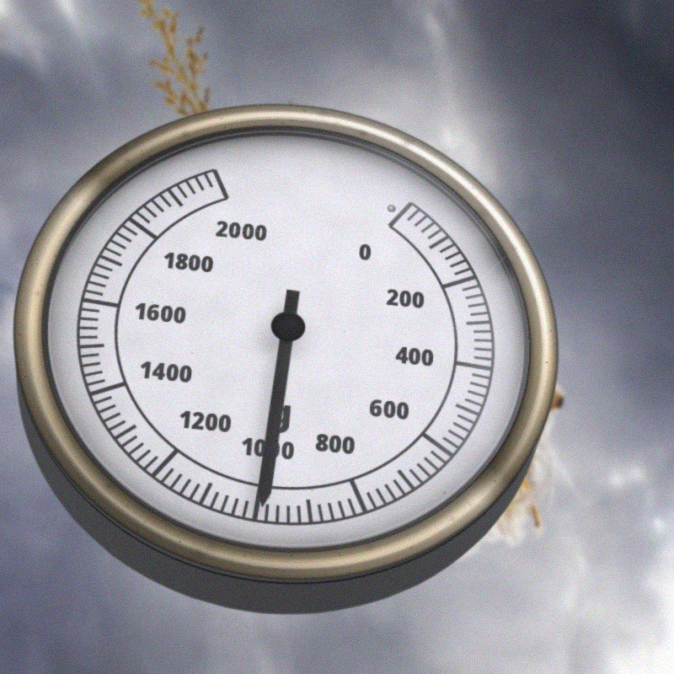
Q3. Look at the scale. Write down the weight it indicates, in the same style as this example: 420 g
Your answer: 990 g
